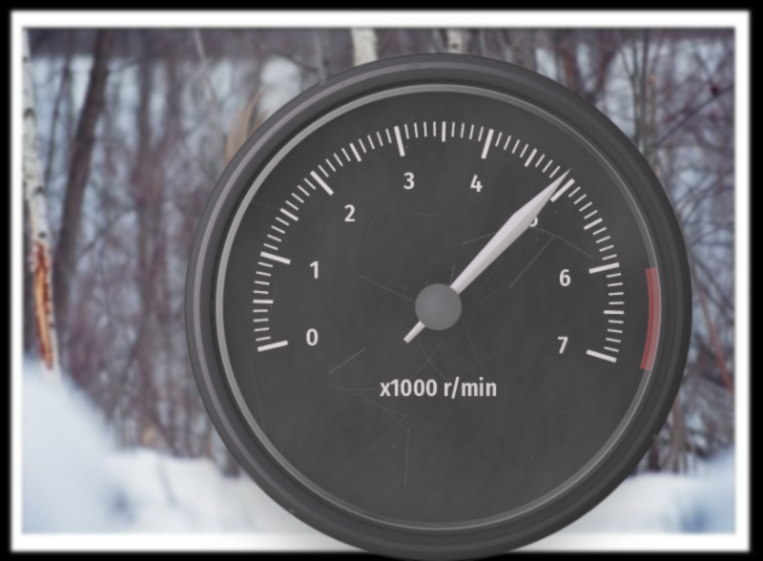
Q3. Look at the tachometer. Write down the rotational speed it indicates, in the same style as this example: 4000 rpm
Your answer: 4900 rpm
